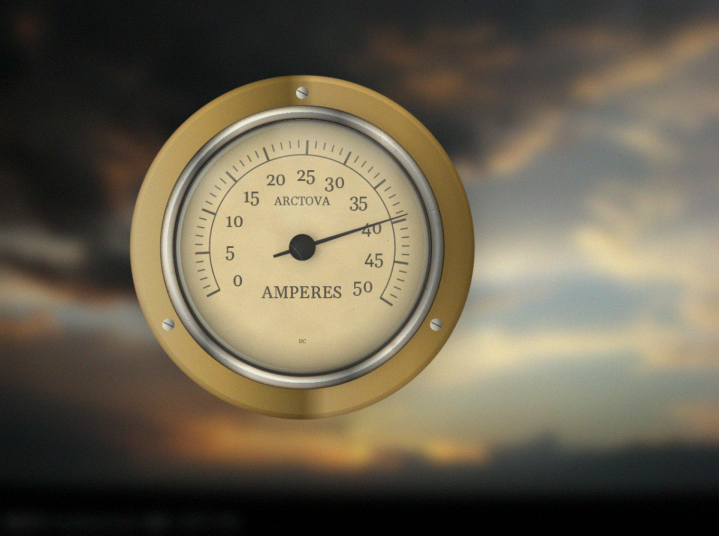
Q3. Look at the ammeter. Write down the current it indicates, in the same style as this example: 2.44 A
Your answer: 39.5 A
